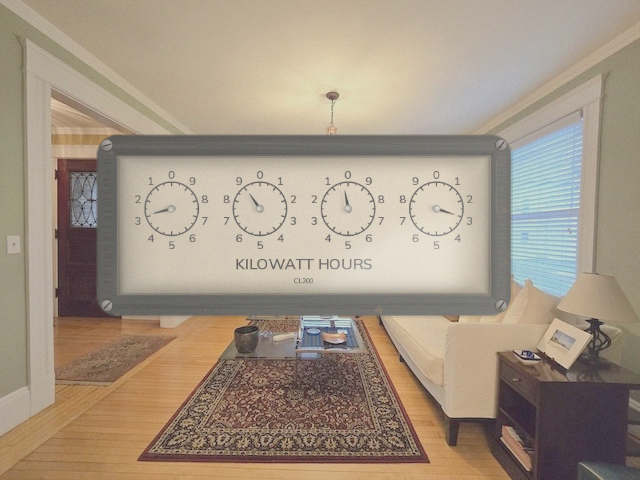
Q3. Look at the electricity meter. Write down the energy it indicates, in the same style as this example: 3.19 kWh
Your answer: 2903 kWh
